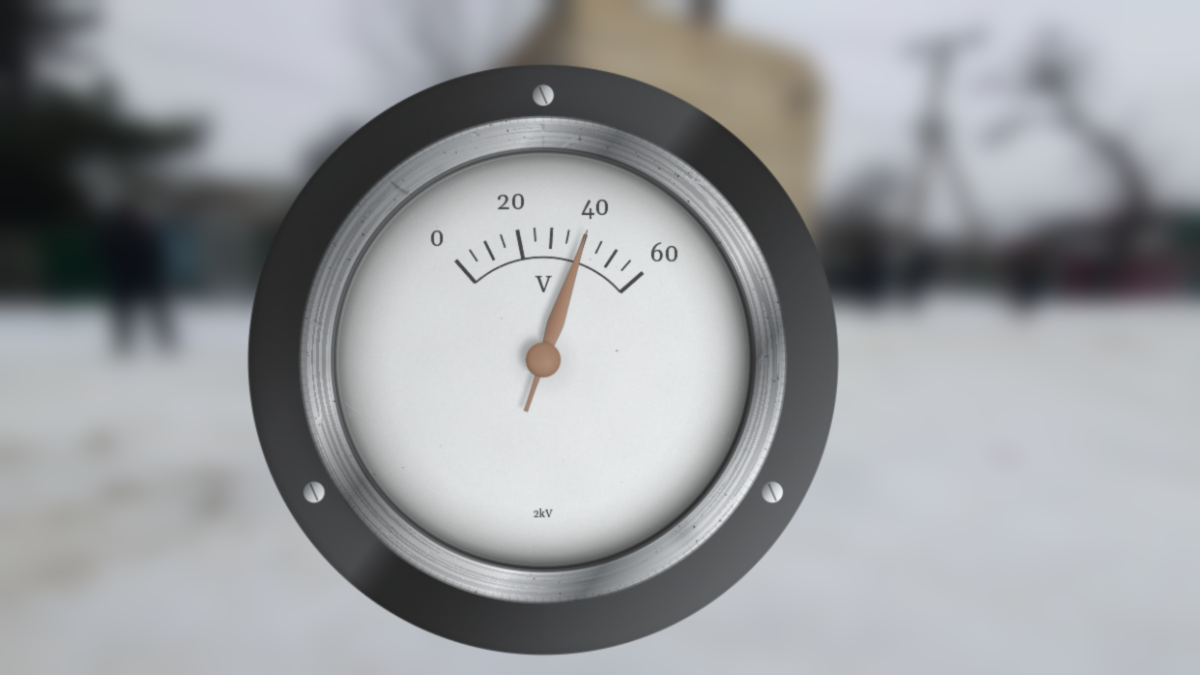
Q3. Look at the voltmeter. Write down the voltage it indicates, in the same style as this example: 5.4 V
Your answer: 40 V
